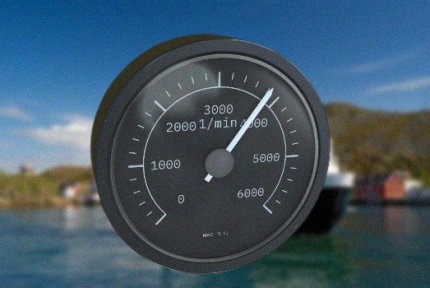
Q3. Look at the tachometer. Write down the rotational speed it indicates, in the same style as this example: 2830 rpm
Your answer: 3800 rpm
